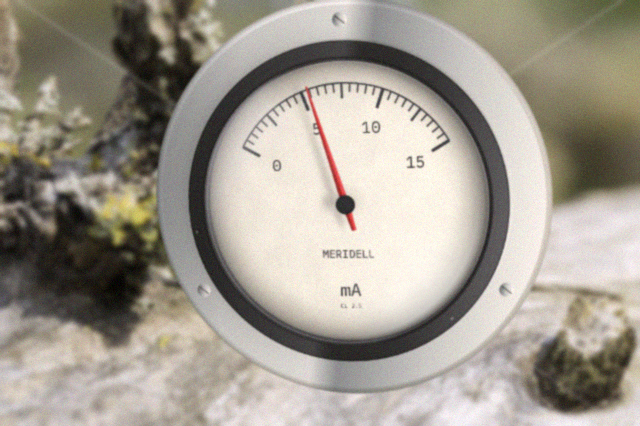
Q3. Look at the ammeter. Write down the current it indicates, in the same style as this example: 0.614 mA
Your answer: 5.5 mA
